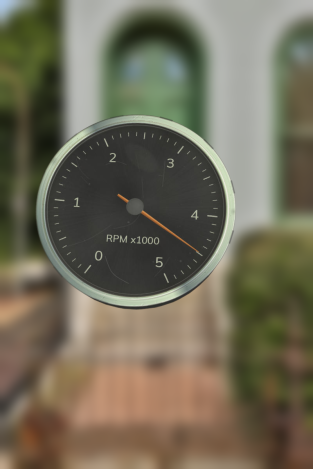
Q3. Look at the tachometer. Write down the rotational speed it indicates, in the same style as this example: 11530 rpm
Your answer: 4500 rpm
